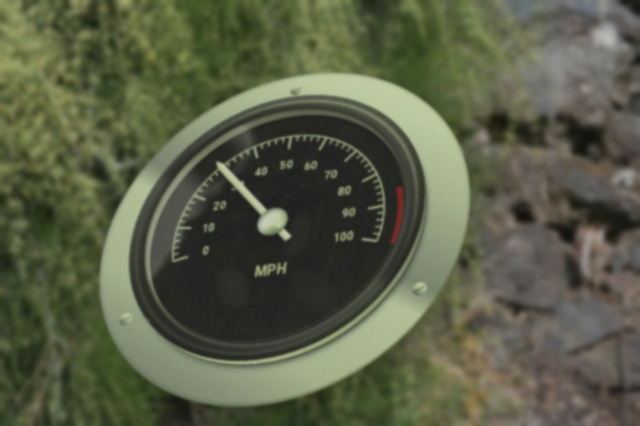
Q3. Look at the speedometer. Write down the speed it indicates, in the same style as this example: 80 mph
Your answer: 30 mph
